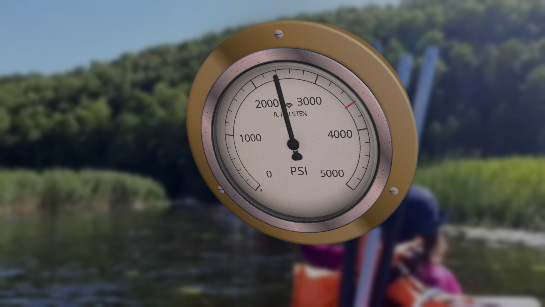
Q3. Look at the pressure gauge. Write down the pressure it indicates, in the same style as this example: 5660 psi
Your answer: 2400 psi
